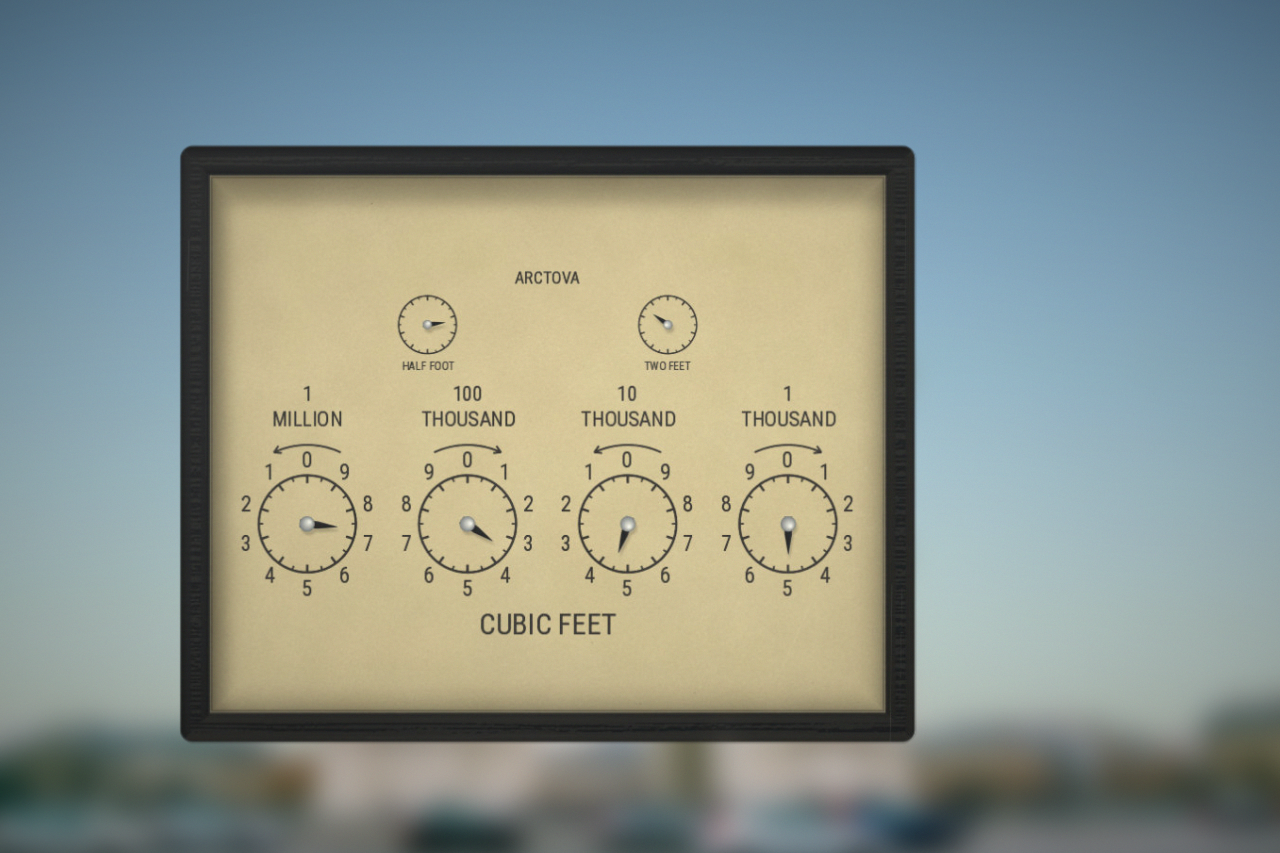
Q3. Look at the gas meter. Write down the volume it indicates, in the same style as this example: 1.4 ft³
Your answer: 734500 ft³
